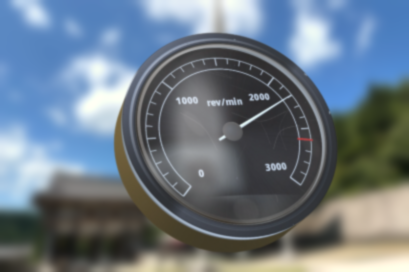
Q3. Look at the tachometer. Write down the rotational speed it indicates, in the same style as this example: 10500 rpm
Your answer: 2200 rpm
